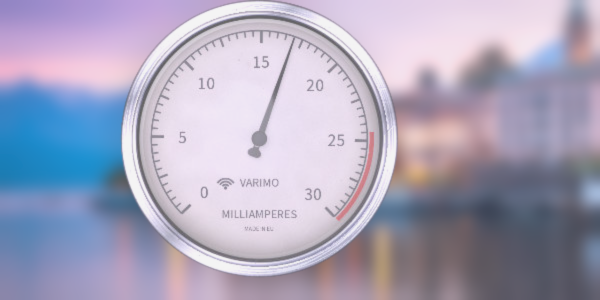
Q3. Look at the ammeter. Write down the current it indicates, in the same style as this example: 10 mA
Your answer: 17 mA
